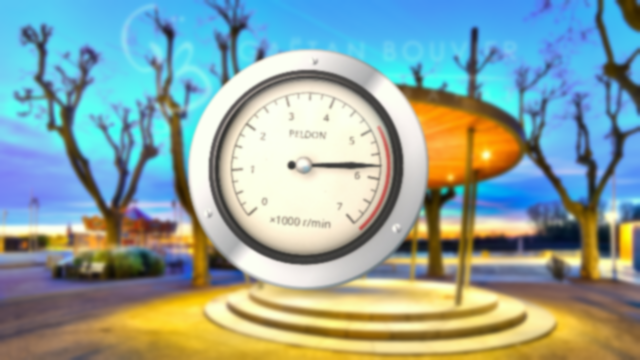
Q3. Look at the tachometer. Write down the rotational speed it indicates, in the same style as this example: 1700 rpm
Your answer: 5750 rpm
